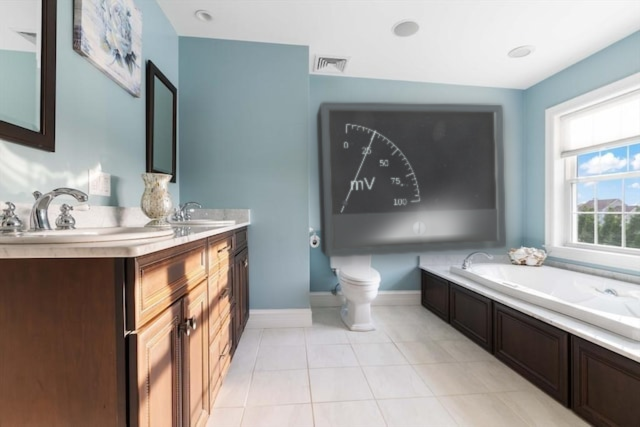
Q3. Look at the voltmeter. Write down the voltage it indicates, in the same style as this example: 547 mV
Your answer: 25 mV
